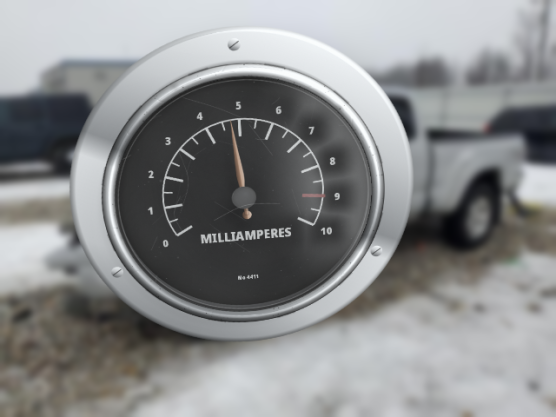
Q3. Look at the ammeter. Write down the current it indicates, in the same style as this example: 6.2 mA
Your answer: 4.75 mA
